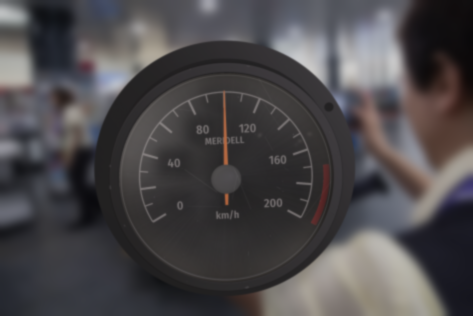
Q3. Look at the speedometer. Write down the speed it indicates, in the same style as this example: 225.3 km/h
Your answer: 100 km/h
